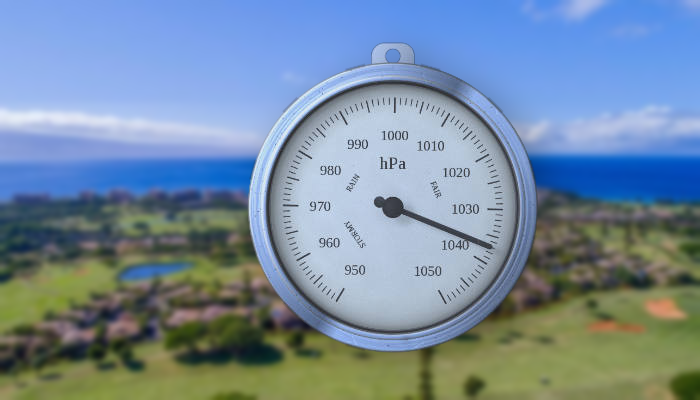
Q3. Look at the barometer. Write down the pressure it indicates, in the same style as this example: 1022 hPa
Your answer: 1037 hPa
